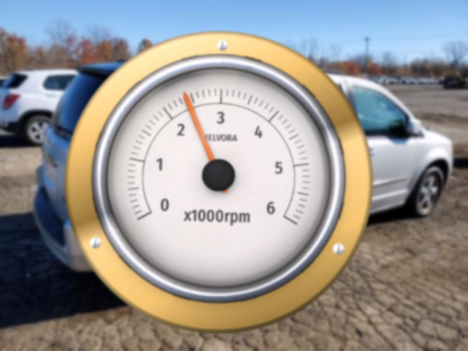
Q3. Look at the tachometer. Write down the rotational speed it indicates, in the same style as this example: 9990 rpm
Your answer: 2400 rpm
